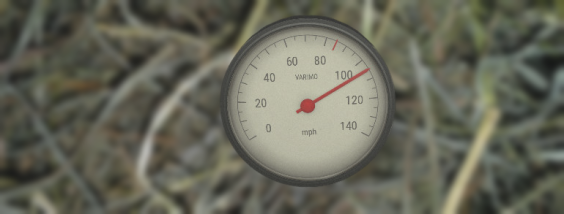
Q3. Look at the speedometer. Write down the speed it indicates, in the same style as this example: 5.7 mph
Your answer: 105 mph
